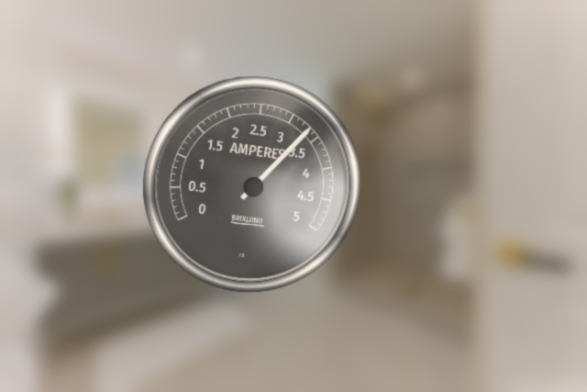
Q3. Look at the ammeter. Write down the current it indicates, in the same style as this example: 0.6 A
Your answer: 3.3 A
